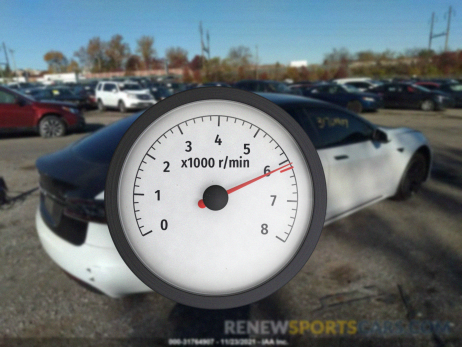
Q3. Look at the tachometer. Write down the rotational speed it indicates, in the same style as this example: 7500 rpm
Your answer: 6100 rpm
